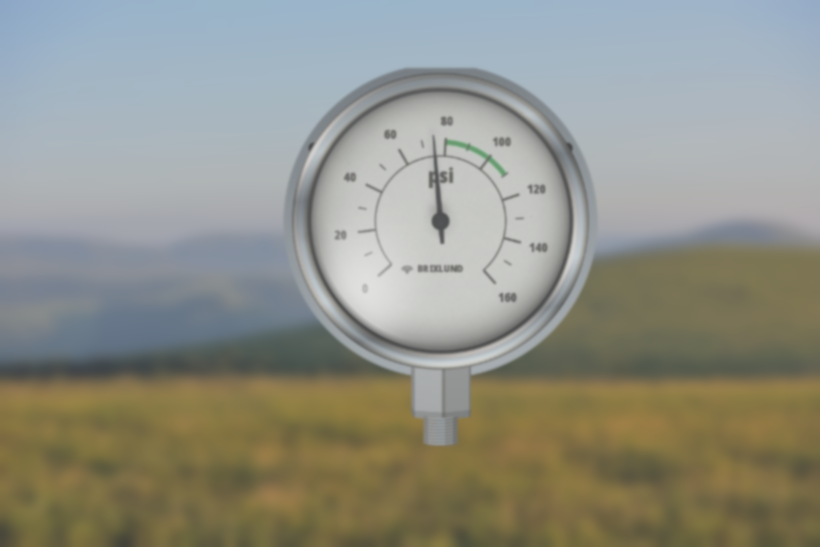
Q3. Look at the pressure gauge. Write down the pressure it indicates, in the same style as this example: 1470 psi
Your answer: 75 psi
